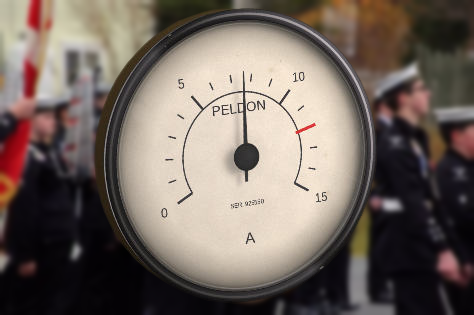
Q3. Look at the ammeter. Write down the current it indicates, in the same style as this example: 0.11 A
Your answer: 7.5 A
